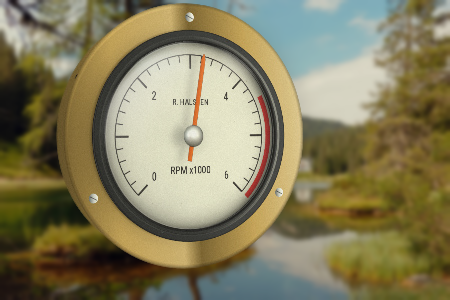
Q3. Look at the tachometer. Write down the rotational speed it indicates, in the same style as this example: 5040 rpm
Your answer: 3200 rpm
